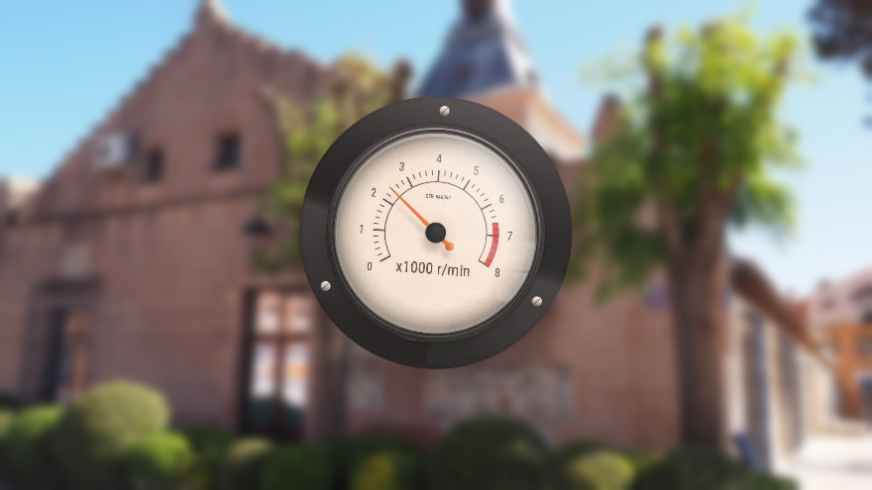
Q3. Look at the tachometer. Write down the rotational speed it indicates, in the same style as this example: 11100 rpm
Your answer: 2400 rpm
